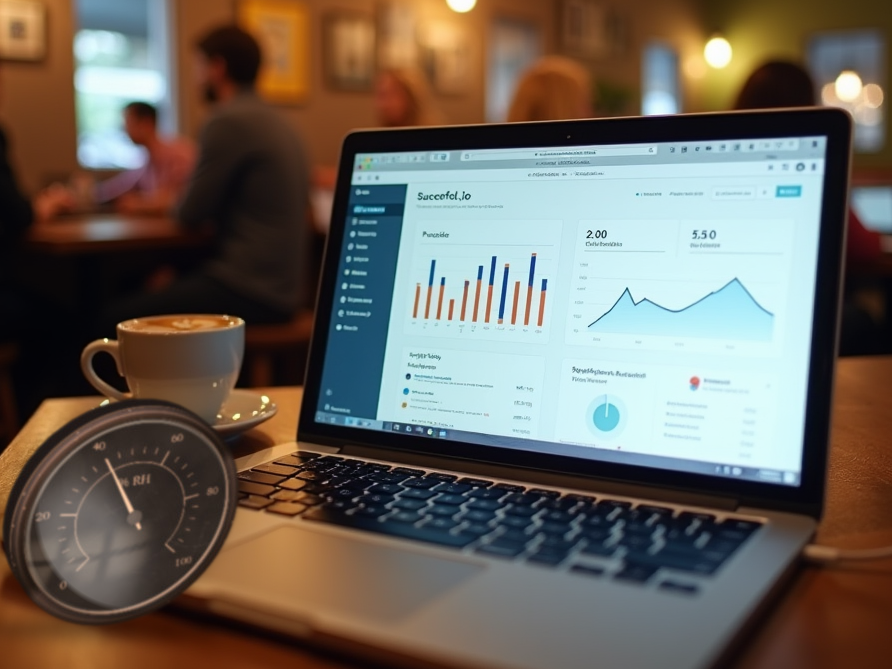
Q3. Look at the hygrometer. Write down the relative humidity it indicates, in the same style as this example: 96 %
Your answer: 40 %
